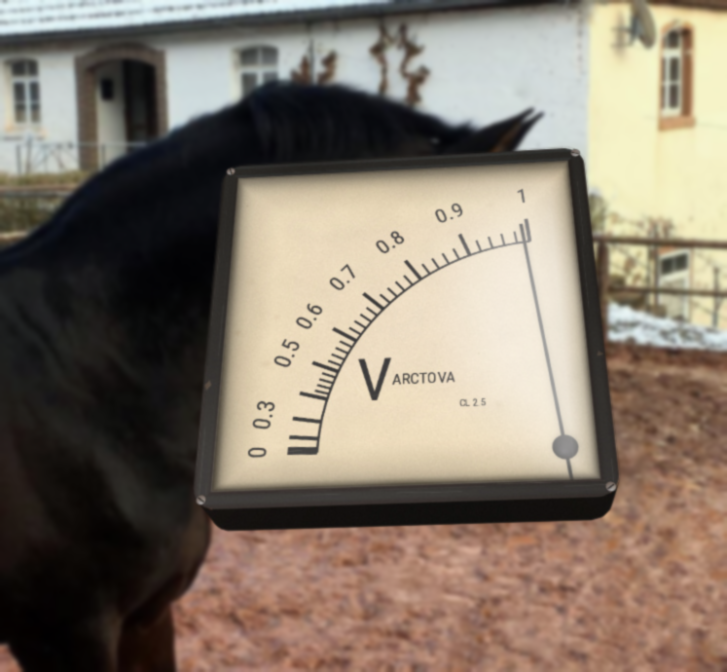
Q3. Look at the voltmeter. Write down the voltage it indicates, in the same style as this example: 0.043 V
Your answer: 0.99 V
